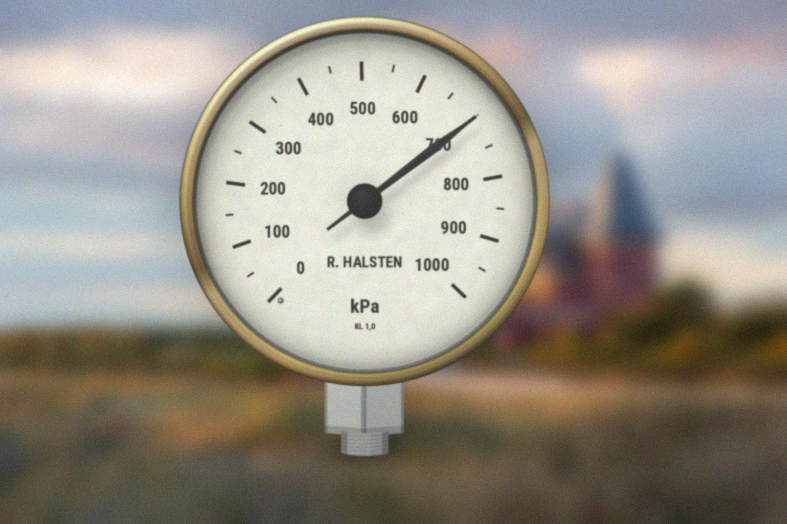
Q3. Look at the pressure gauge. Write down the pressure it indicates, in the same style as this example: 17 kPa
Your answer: 700 kPa
